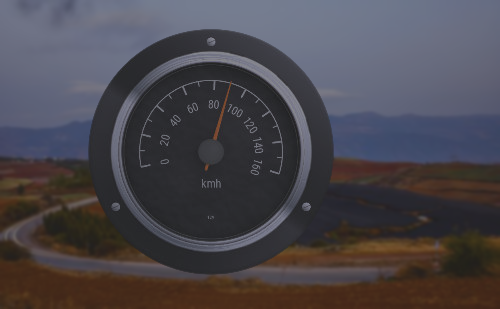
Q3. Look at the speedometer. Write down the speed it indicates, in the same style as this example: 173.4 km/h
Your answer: 90 km/h
